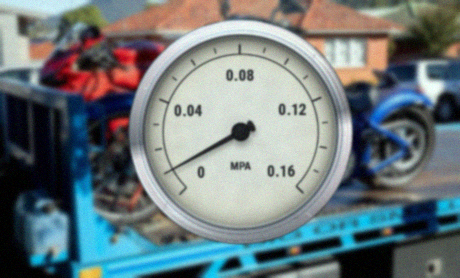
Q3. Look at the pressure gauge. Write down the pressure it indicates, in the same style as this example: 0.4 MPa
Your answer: 0.01 MPa
